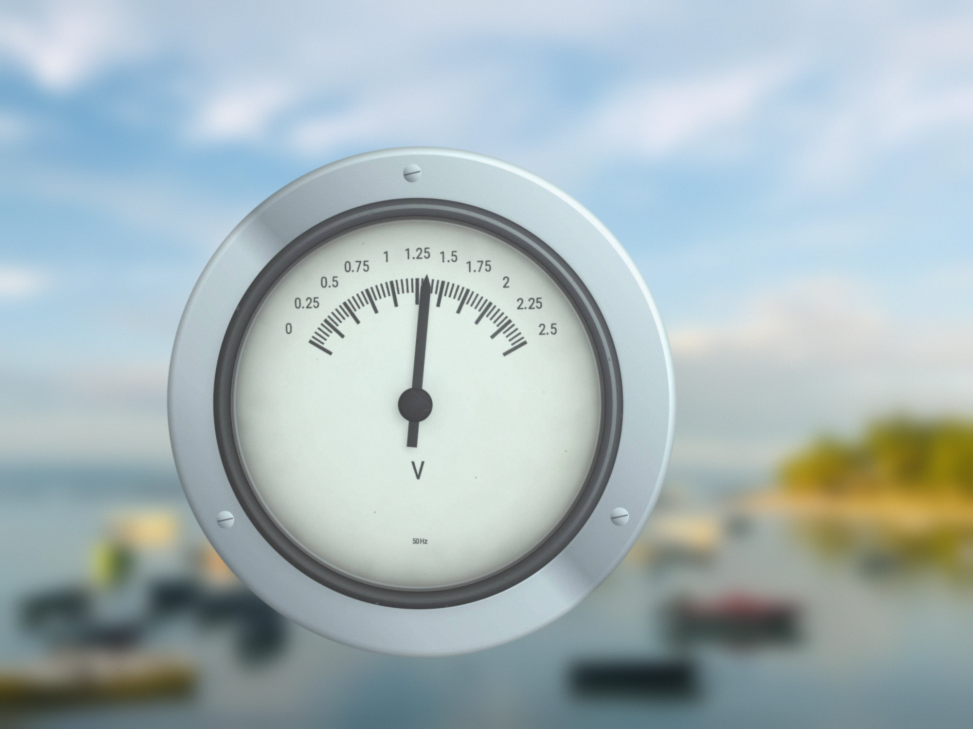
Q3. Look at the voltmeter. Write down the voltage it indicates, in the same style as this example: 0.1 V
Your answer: 1.35 V
